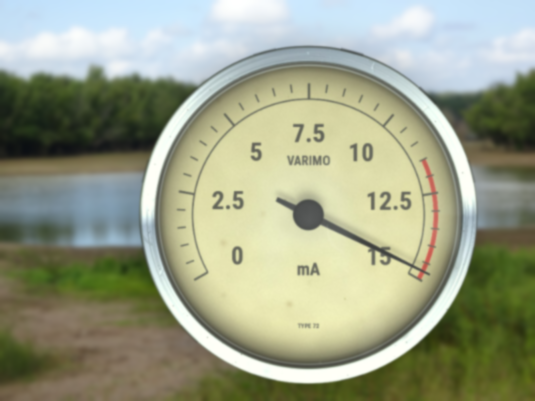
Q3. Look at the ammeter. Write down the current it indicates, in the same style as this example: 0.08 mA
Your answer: 14.75 mA
